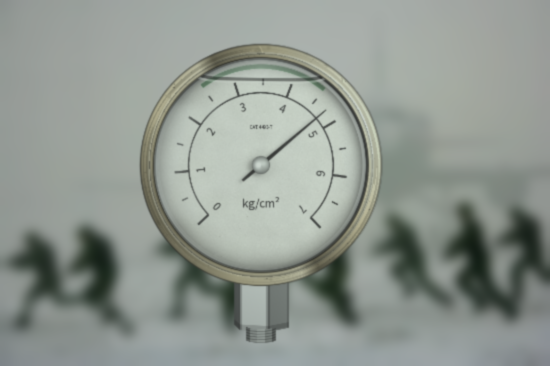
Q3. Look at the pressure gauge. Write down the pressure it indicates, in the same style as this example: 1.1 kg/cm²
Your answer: 4.75 kg/cm²
